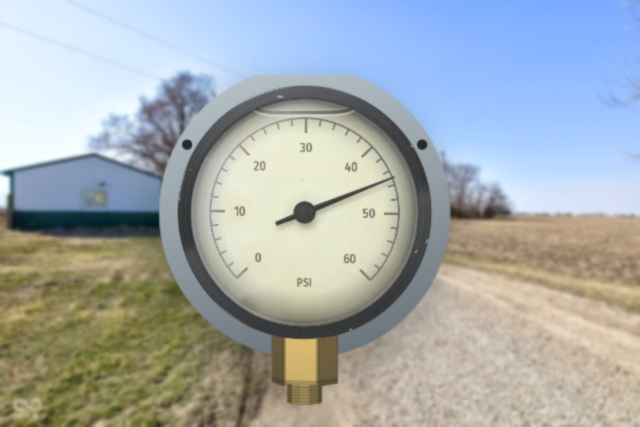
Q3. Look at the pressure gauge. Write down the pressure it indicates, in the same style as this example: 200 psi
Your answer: 45 psi
